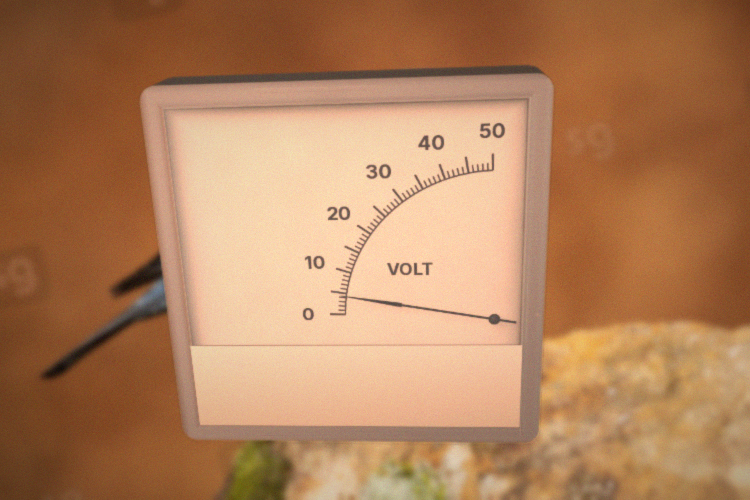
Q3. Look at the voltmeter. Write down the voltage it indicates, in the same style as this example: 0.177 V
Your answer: 5 V
